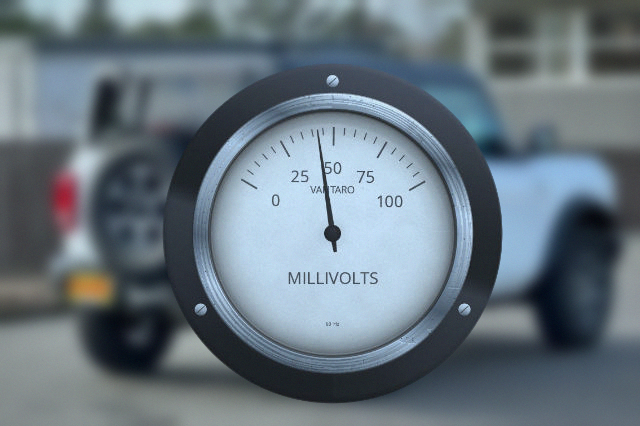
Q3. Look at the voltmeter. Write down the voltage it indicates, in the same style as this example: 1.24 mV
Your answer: 42.5 mV
